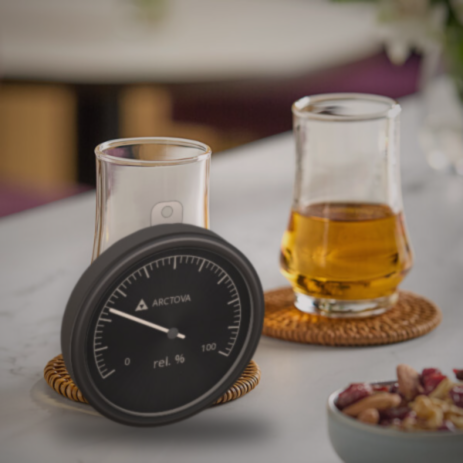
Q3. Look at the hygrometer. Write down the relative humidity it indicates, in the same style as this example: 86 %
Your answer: 24 %
